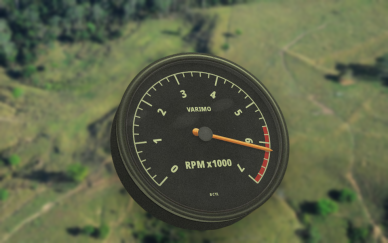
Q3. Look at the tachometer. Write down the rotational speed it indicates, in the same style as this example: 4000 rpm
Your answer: 6200 rpm
